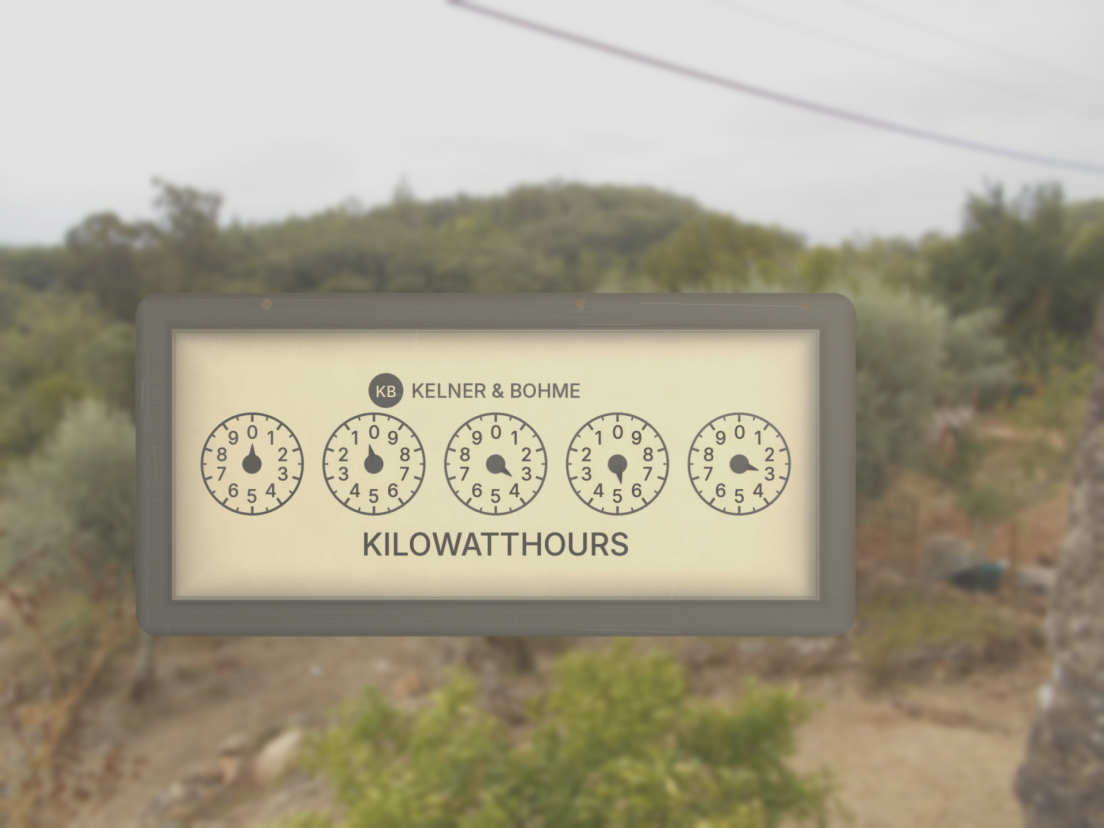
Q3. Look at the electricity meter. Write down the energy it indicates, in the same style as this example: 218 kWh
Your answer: 353 kWh
